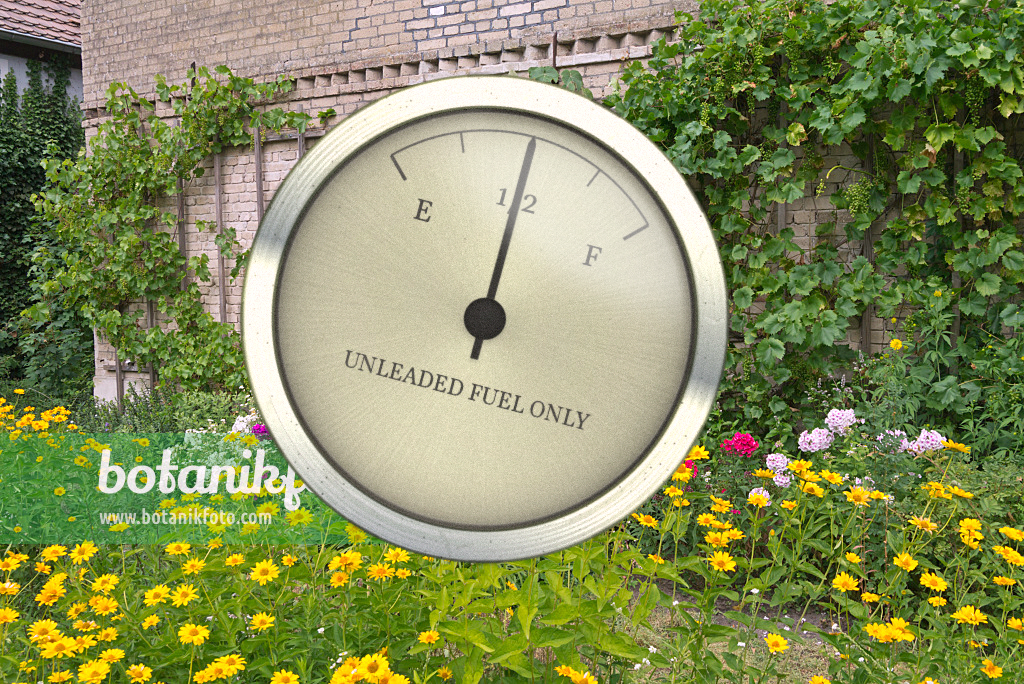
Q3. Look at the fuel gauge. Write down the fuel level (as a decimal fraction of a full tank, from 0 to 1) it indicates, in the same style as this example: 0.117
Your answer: 0.5
